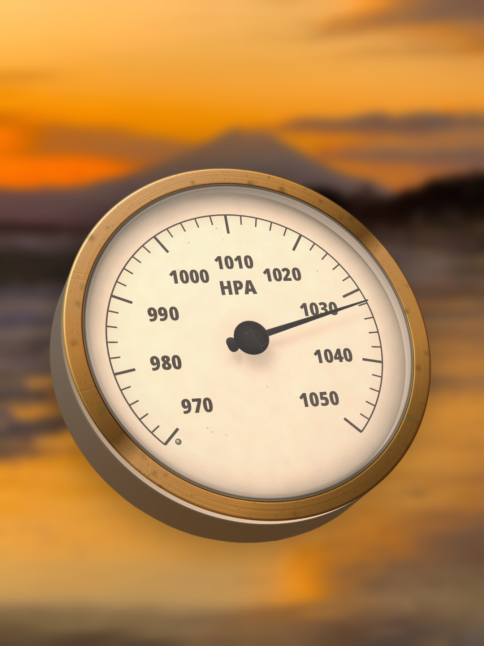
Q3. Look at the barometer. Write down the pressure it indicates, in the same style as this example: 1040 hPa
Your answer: 1032 hPa
